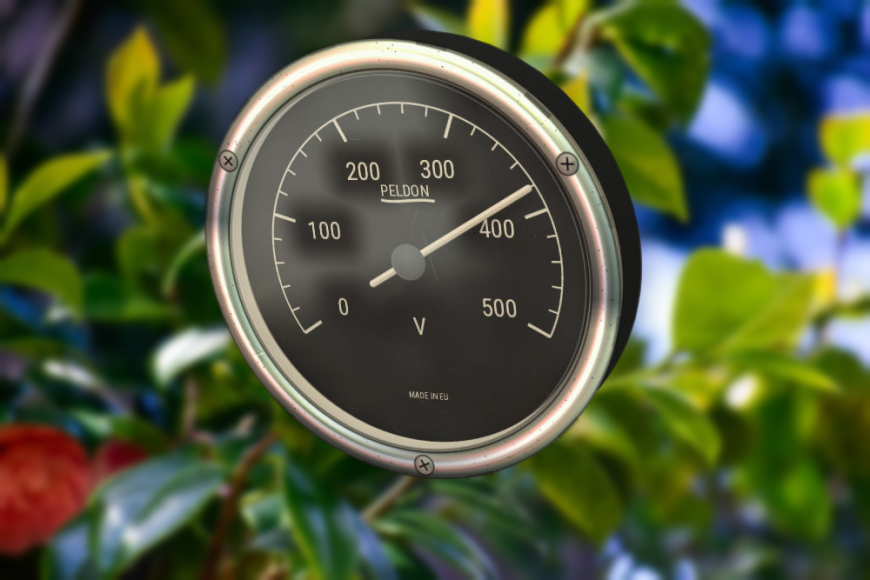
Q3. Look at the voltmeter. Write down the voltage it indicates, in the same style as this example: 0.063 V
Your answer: 380 V
